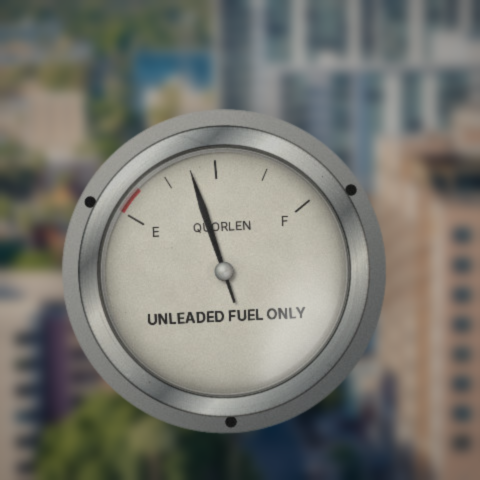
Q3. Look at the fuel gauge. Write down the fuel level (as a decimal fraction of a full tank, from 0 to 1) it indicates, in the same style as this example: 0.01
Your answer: 0.375
